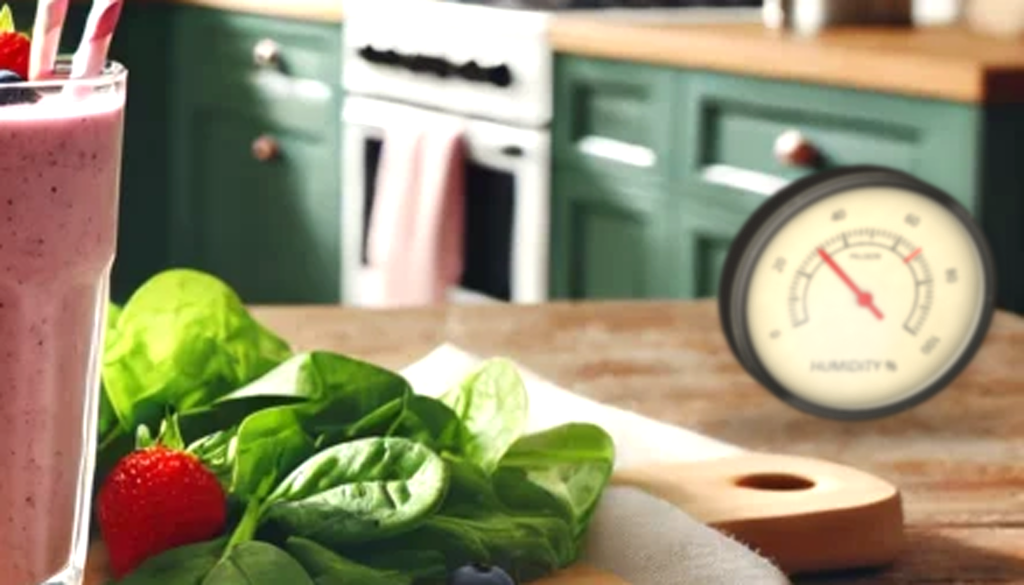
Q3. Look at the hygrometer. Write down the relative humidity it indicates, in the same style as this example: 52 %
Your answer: 30 %
